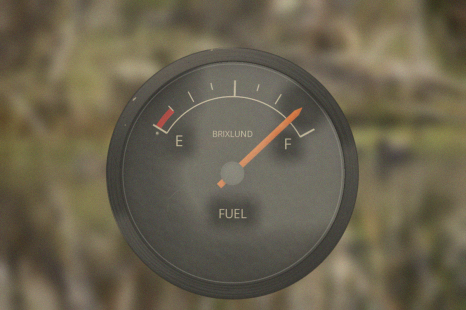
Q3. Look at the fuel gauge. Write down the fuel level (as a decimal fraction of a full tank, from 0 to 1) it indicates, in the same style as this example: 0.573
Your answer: 0.875
